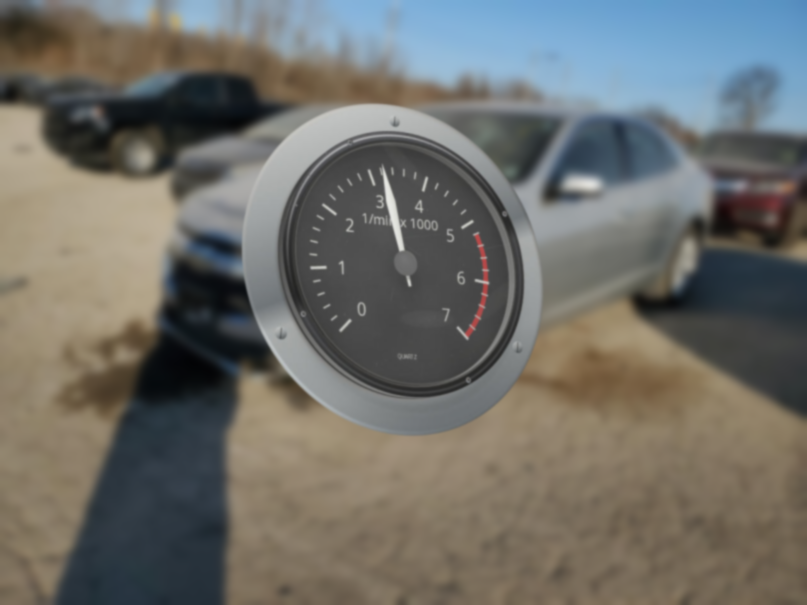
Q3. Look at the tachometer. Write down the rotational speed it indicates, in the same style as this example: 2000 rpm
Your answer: 3200 rpm
